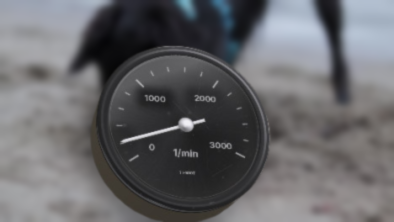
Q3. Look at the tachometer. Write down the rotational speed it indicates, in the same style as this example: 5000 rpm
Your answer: 200 rpm
